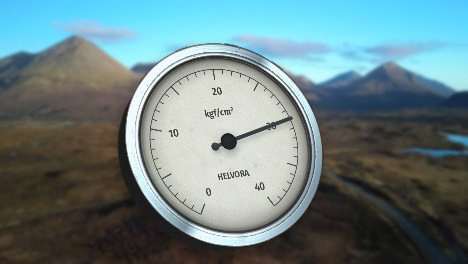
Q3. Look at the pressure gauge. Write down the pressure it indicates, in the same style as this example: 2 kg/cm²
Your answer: 30 kg/cm²
